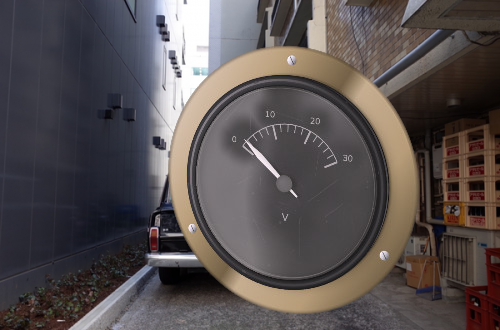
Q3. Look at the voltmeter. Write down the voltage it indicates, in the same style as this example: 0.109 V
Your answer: 2 V
